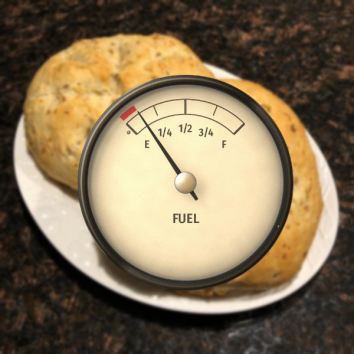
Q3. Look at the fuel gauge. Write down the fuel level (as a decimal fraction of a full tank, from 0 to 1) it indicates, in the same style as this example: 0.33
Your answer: 0.125
